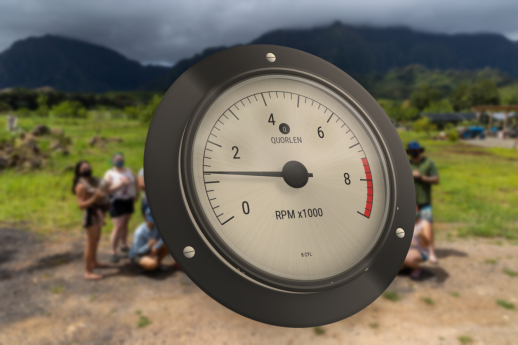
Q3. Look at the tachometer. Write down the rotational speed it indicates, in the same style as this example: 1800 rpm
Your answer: 1200 rpm
